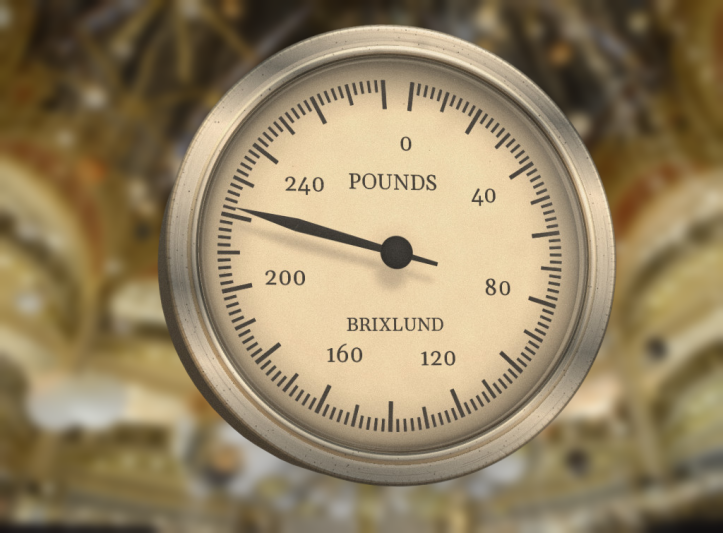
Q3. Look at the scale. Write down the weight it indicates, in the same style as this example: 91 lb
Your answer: 222 lb
